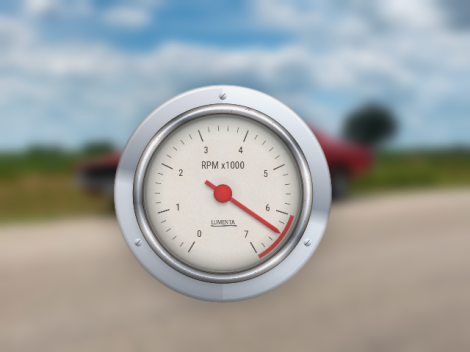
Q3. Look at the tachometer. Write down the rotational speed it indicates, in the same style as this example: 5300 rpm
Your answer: 6400 rpm
